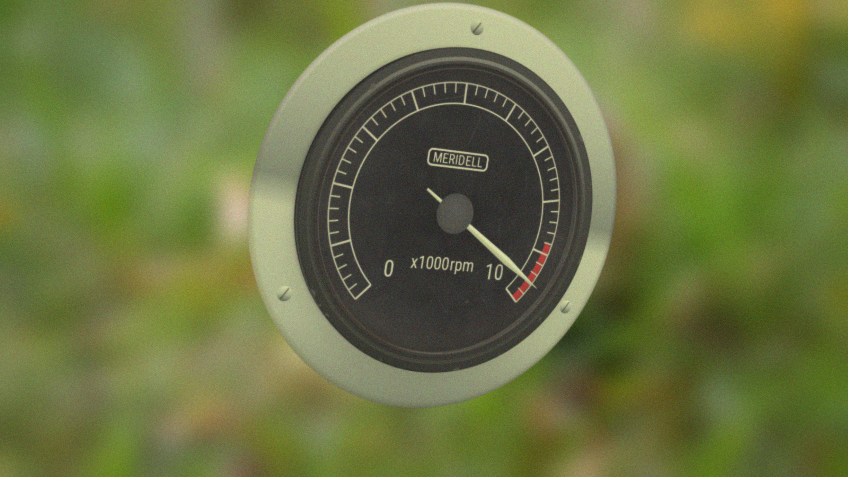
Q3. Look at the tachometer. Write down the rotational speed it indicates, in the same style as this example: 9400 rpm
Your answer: 9600 rpm
